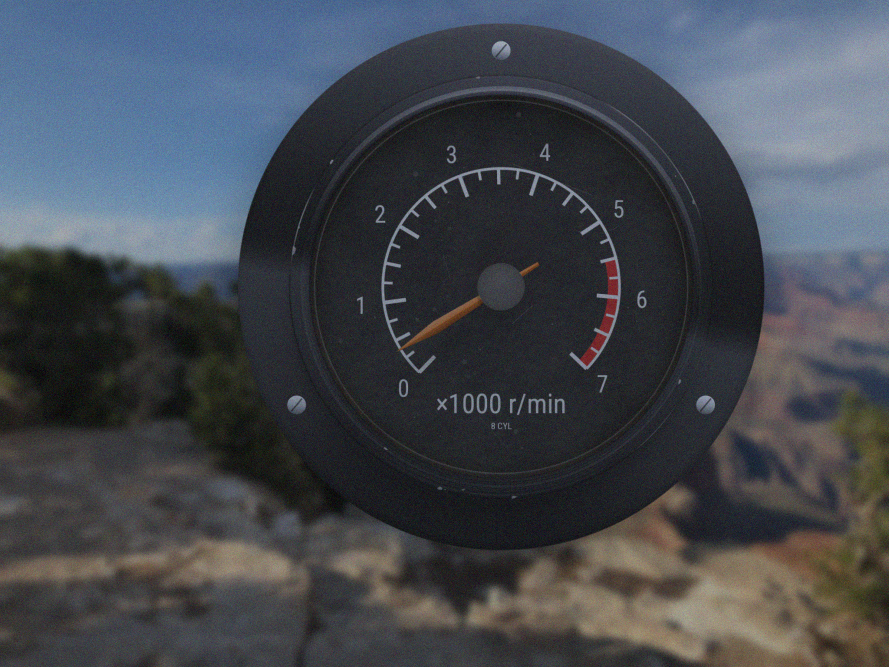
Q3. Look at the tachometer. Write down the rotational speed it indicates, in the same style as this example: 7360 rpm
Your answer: 375 rpm
